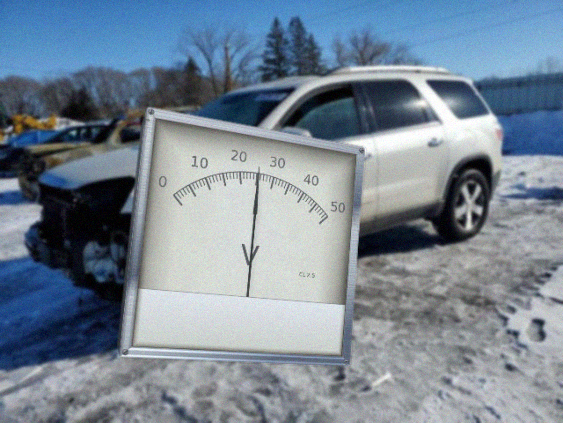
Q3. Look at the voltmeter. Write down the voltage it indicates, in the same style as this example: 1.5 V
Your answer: 25 V
